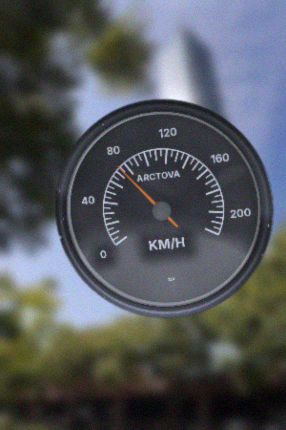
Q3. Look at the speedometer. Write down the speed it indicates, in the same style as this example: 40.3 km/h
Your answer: 75 km/h
